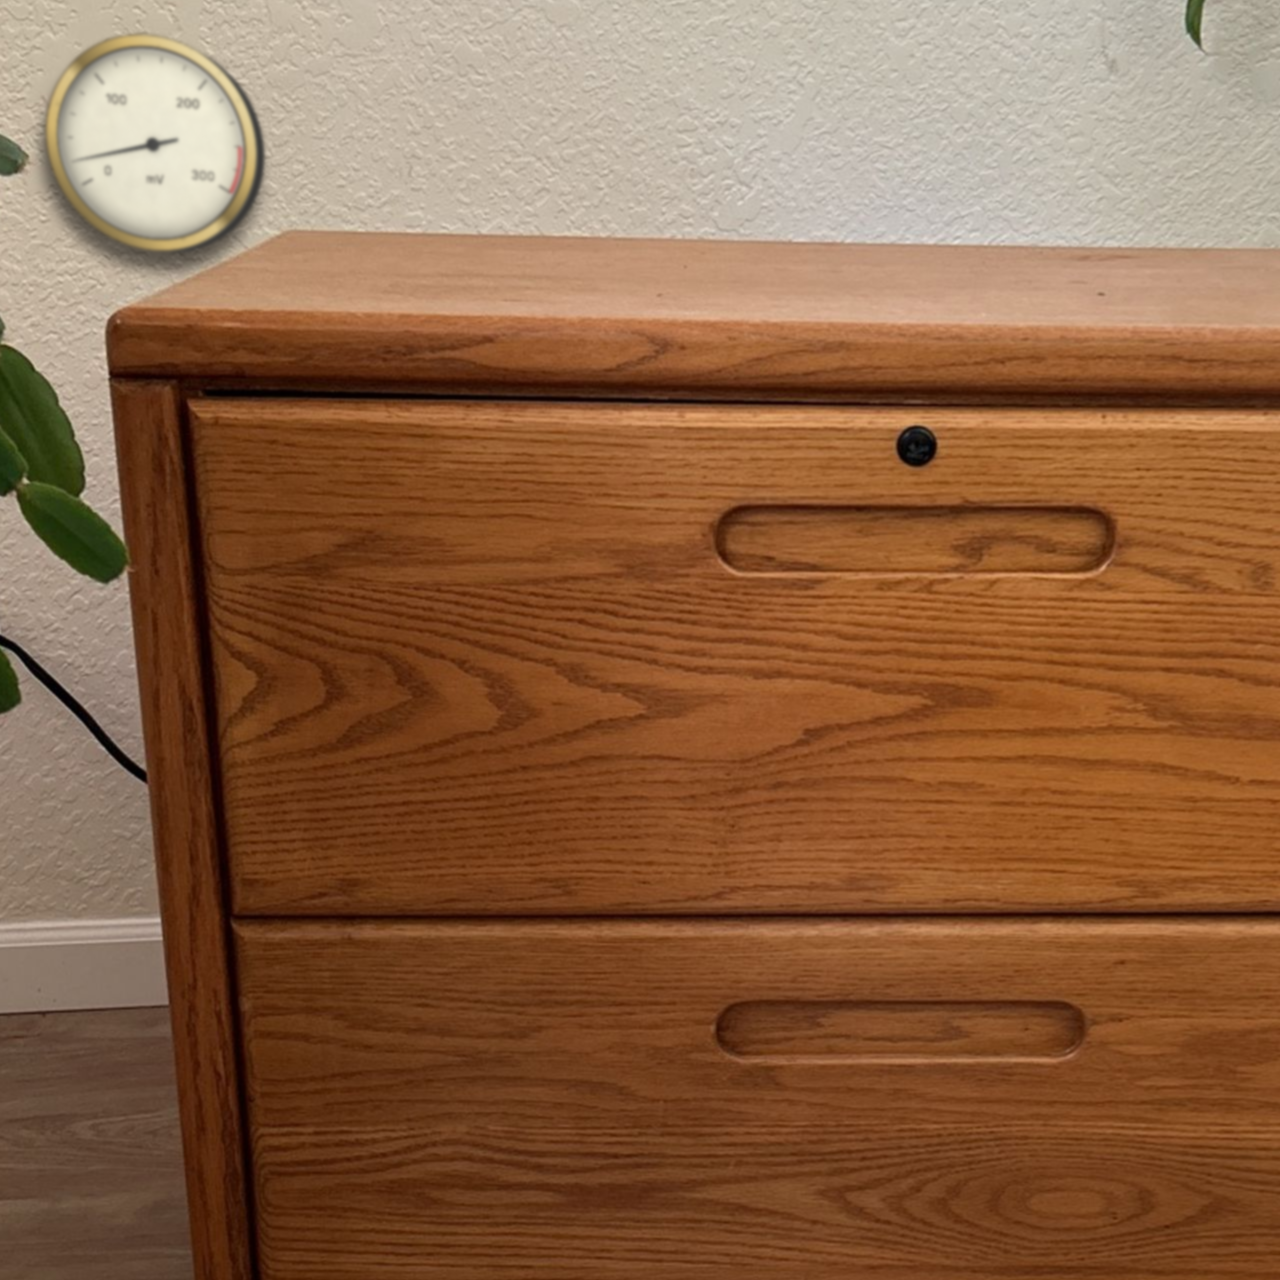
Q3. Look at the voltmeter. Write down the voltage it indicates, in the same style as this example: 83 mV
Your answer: 20 mV
